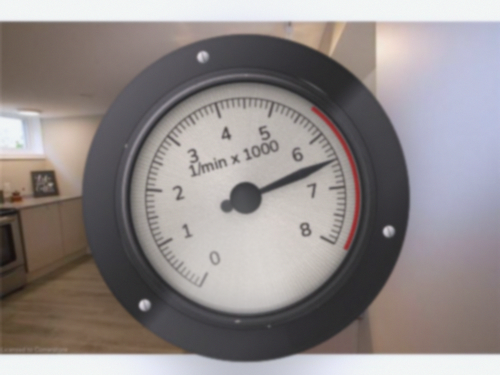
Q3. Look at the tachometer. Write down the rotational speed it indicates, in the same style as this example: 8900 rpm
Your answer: 6500 rpm
